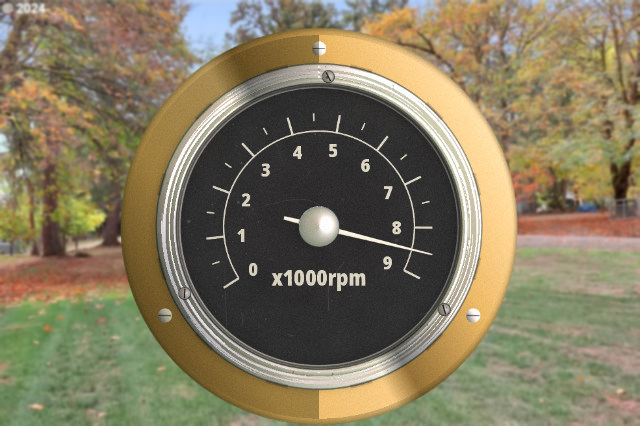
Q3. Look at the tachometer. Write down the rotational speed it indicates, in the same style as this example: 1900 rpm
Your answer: 8500 rpm
